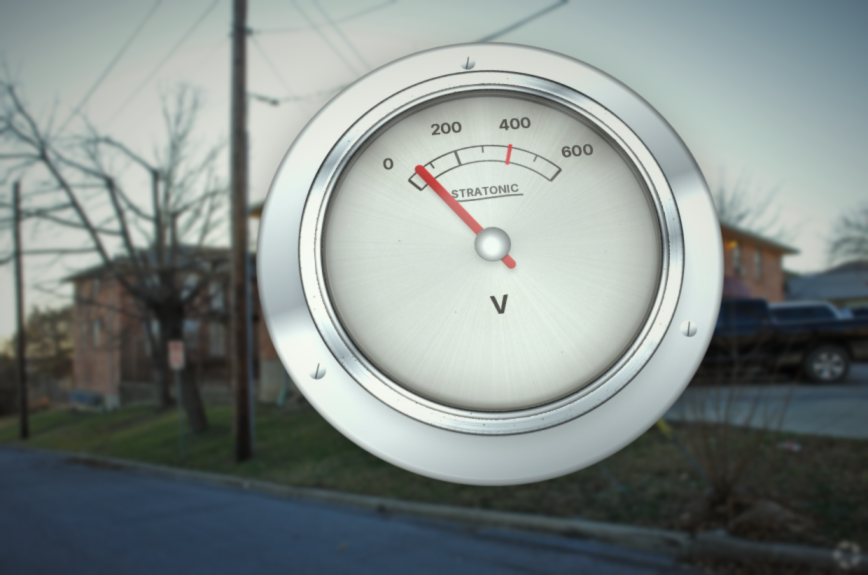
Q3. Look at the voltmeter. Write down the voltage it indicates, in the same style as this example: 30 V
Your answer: 50 V
